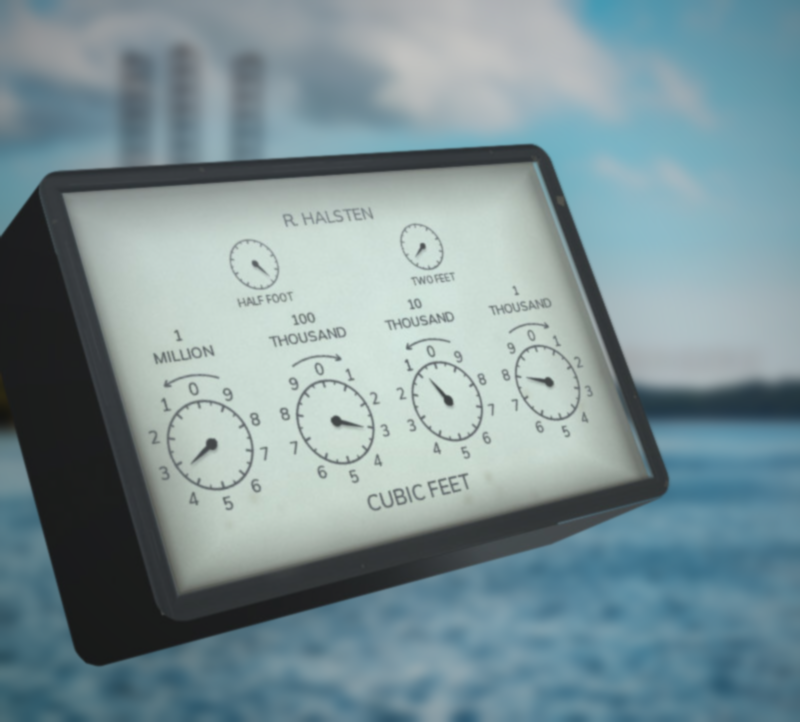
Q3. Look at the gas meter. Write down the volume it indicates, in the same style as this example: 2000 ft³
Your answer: 330800 ft³
